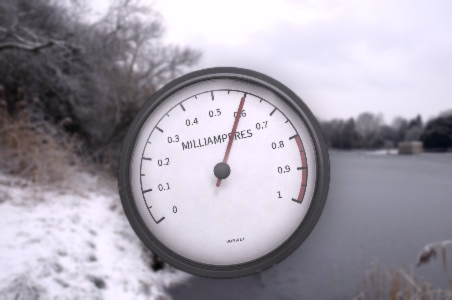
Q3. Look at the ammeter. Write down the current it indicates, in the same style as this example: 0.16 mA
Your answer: 0.6 mA
